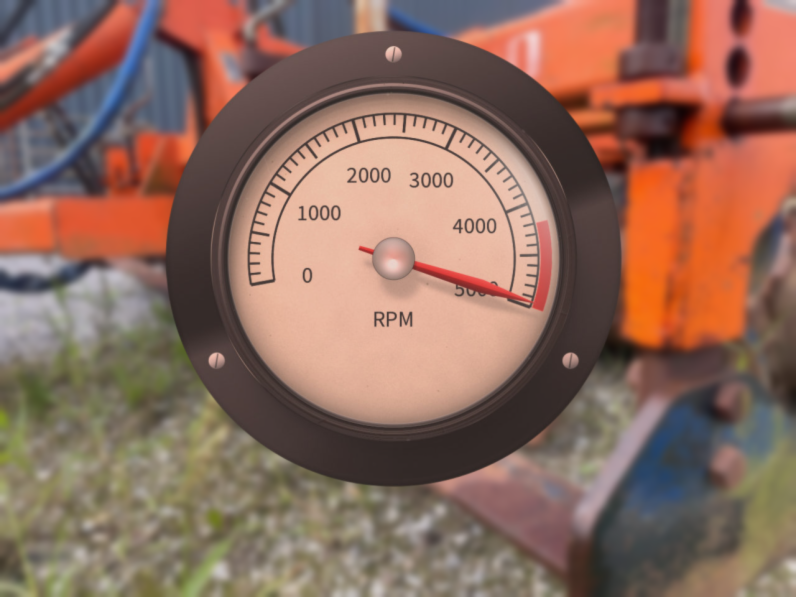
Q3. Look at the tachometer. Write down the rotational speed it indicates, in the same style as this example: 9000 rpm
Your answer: 4950 rpm
